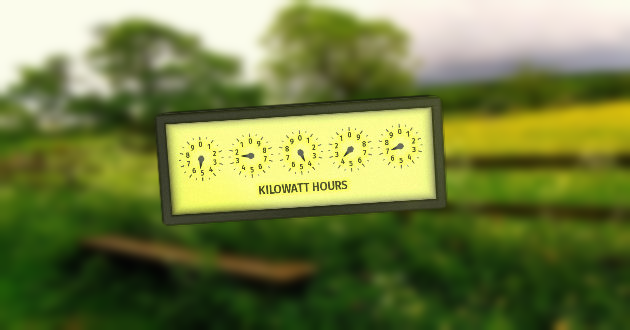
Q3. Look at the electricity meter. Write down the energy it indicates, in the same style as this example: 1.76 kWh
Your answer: 52437 kWh
